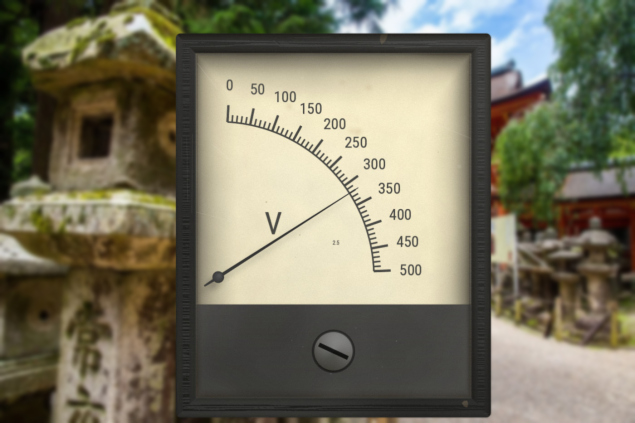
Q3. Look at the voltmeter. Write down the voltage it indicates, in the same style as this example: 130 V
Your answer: 320 V
